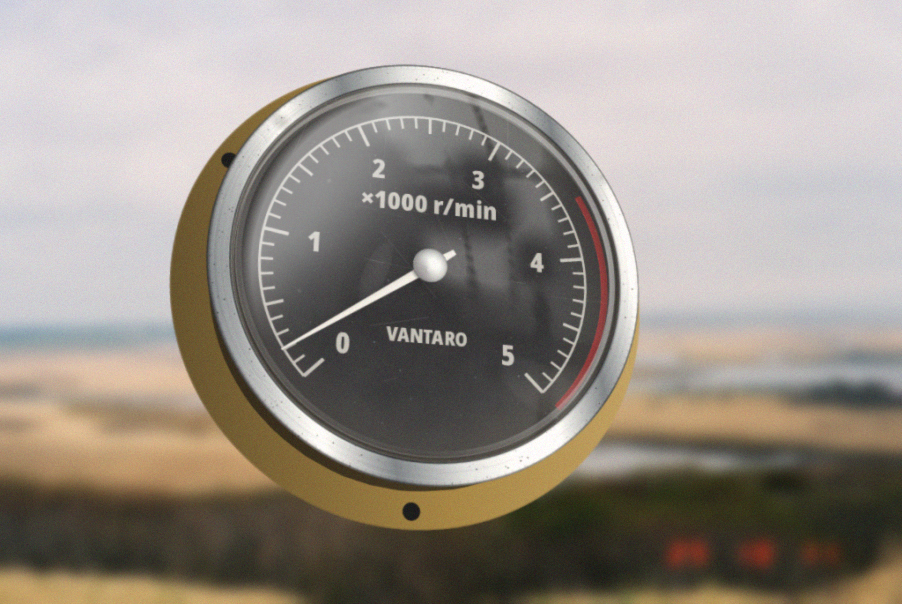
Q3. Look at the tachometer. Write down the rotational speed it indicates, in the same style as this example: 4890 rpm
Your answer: 200 rpm
